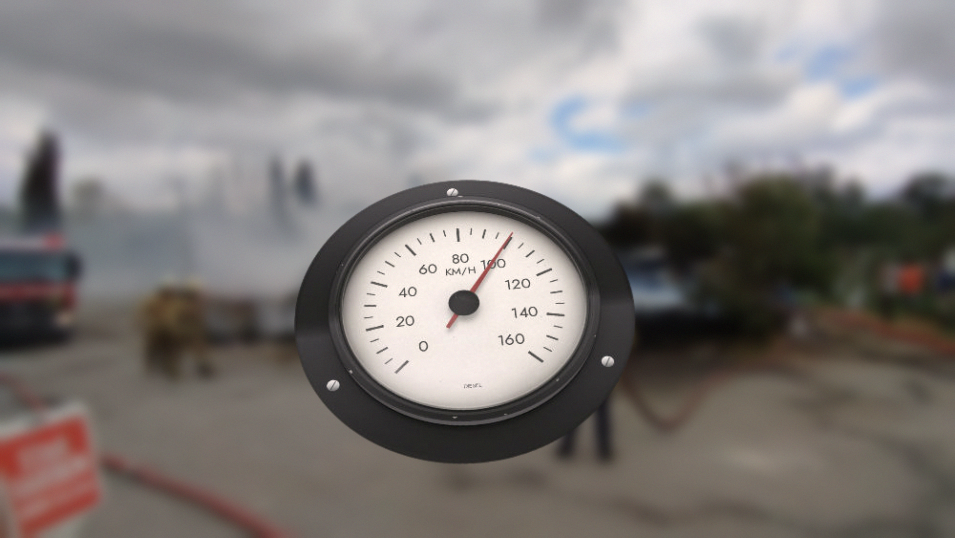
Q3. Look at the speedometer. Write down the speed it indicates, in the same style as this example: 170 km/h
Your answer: 100 km/h
